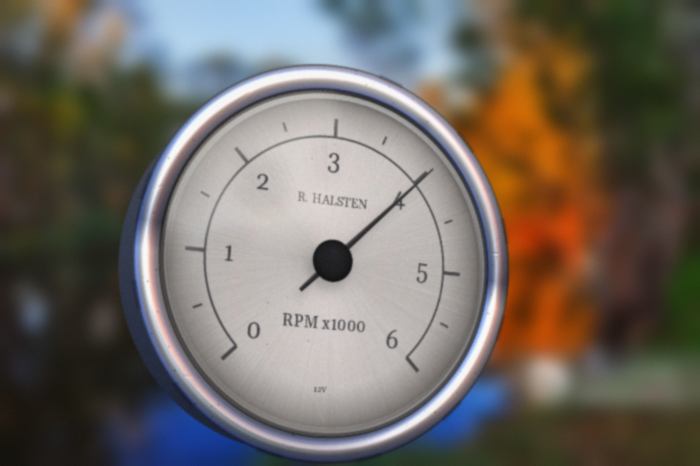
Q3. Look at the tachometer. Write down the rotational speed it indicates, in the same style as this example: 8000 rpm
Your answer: 4000 rpm
